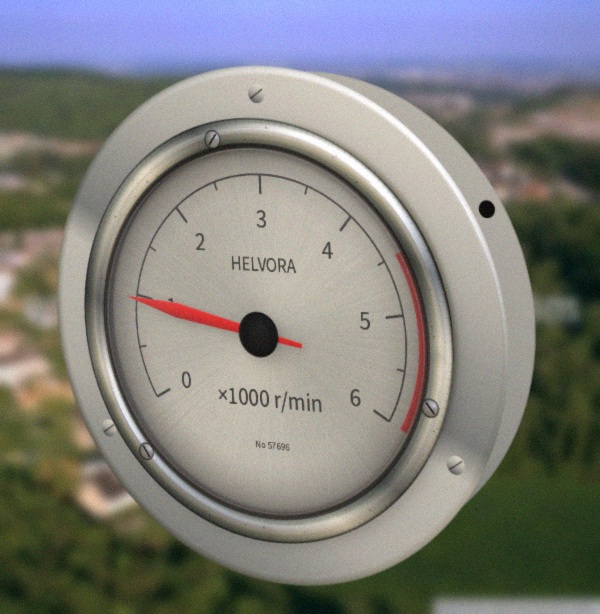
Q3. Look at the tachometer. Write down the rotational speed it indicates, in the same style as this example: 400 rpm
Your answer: 1000 rpm
